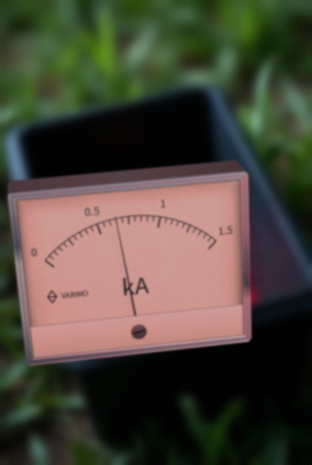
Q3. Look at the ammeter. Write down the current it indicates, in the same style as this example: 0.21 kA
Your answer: 0.65 kA
